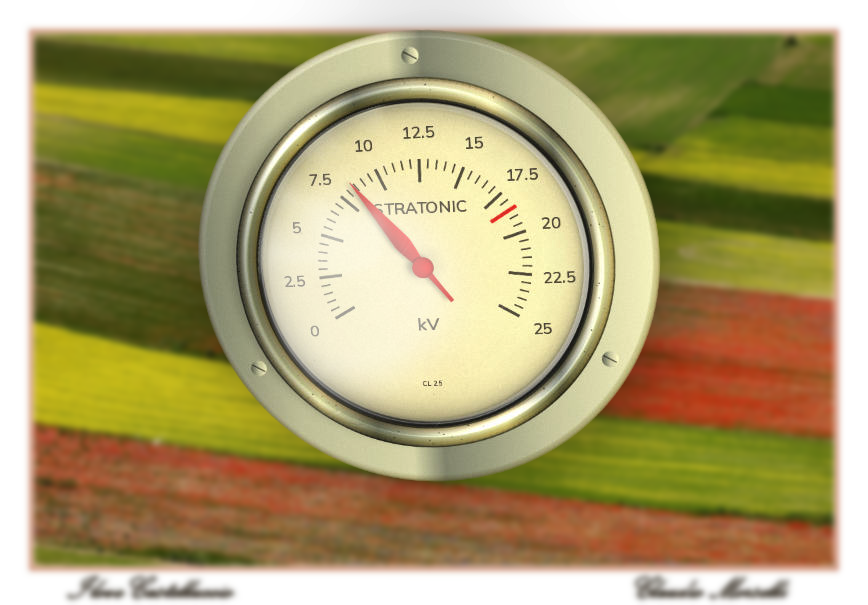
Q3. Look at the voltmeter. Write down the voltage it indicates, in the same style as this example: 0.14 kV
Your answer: 8.5 kV
